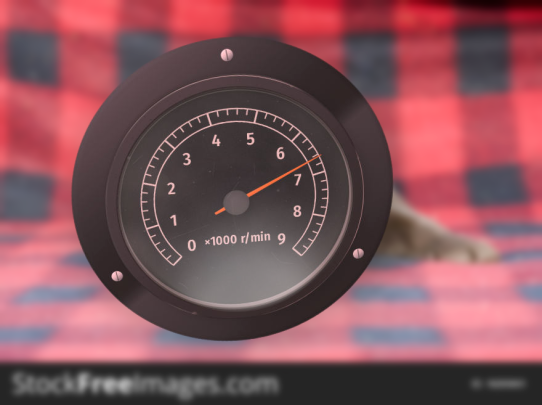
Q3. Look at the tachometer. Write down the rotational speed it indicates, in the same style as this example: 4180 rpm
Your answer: 6600 rpm
